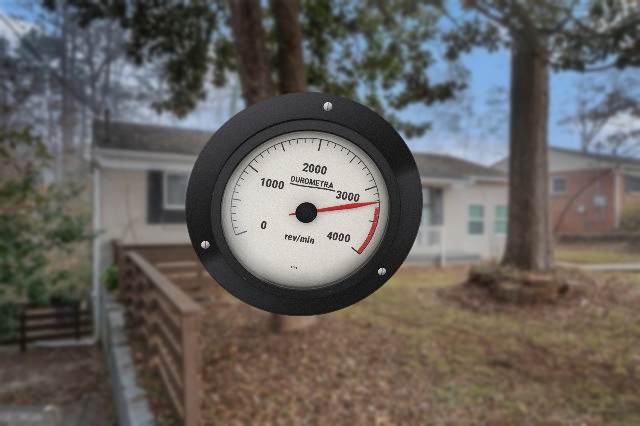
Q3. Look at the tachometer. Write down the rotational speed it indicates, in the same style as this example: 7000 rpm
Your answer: 3200 rpm
